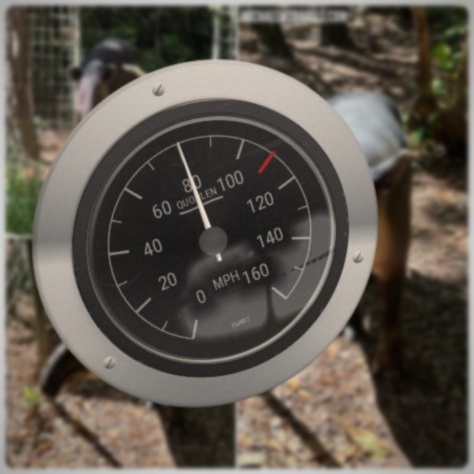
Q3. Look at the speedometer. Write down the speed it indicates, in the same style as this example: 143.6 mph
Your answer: 80 mph
